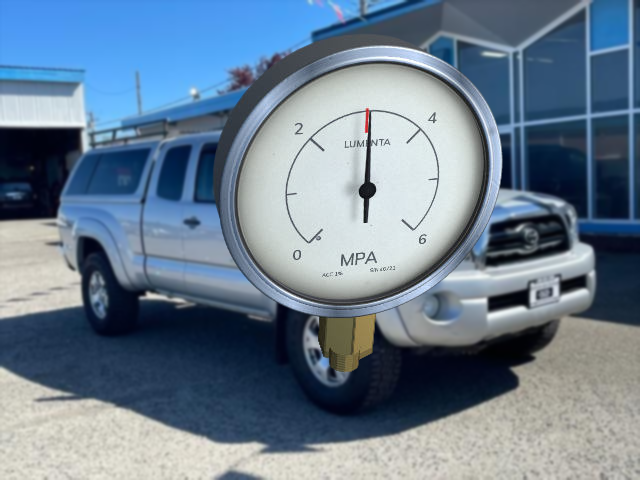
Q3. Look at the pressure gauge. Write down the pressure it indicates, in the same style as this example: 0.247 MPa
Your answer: 3 MPa
